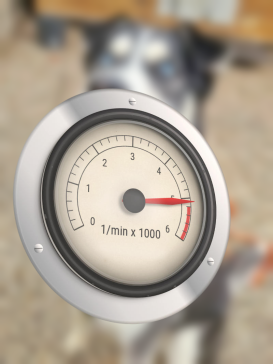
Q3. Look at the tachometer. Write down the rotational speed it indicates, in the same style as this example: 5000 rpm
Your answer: 5100 rpm
